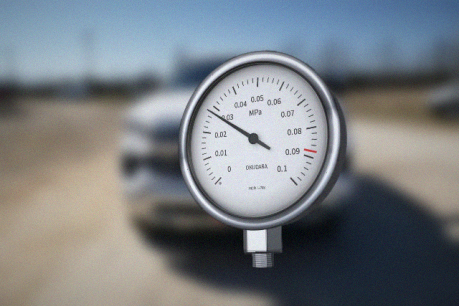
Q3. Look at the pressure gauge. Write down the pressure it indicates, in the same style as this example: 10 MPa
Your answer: 0.028 MPa
